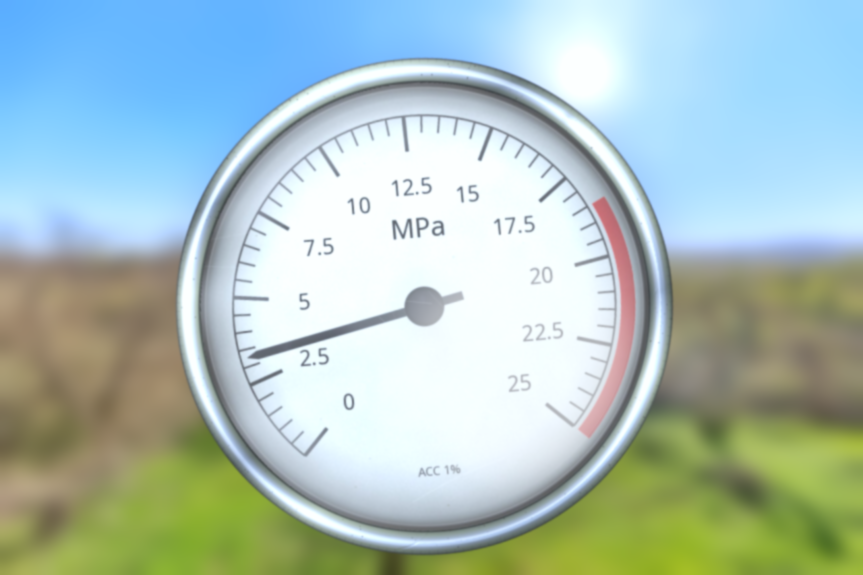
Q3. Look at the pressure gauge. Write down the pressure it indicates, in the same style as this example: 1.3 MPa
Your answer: 3.25 MPa
